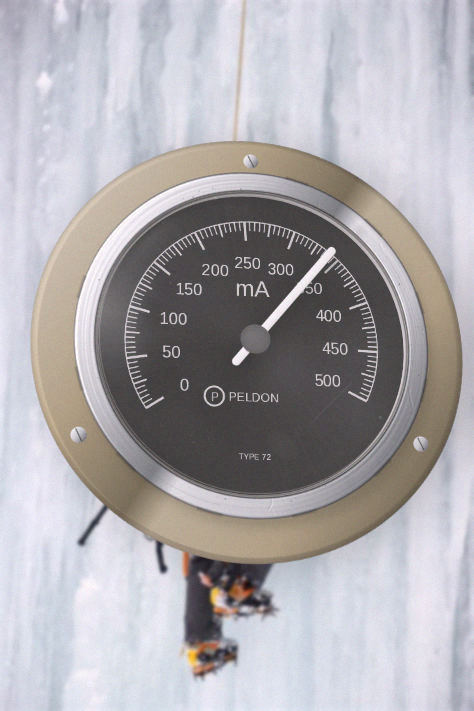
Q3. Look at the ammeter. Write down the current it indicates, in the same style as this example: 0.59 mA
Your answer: 340 mA
